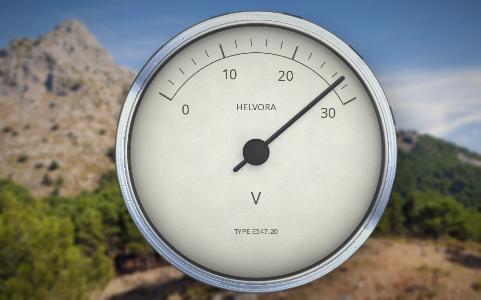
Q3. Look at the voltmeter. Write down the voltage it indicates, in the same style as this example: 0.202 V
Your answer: 27 V
